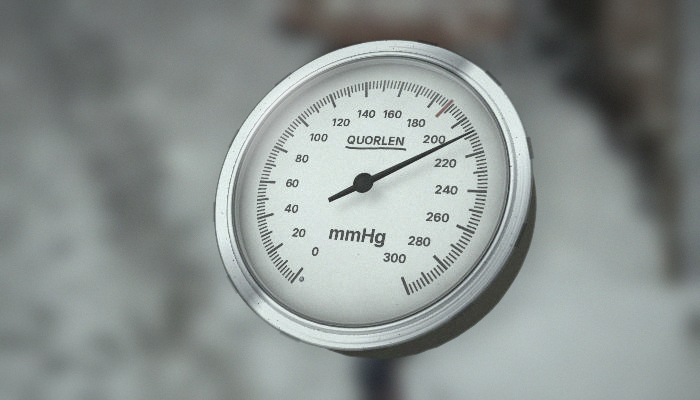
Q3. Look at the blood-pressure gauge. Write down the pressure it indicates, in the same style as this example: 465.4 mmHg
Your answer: 210 mmHg
